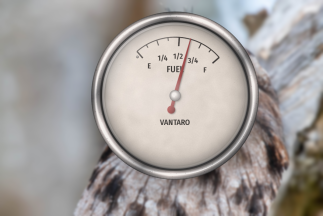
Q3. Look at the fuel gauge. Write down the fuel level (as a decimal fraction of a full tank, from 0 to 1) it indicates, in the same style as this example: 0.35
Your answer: 0.625
